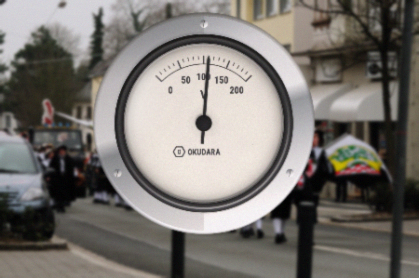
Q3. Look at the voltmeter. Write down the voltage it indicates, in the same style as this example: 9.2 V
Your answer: 110 V
